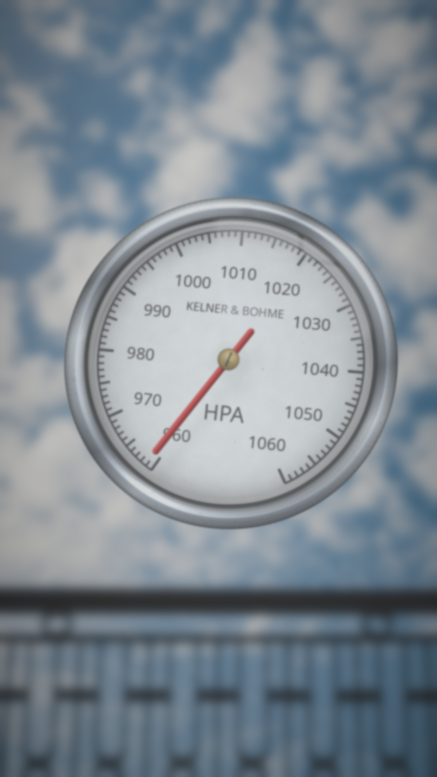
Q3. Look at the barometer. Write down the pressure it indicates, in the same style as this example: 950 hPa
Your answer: 961 hPa
